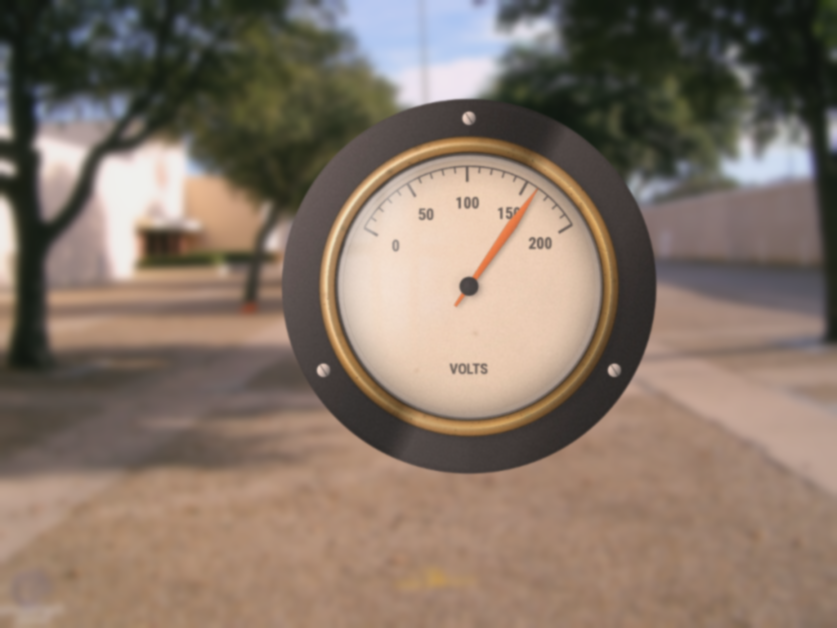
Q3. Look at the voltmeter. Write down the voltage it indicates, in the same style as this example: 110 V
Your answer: 160 V
